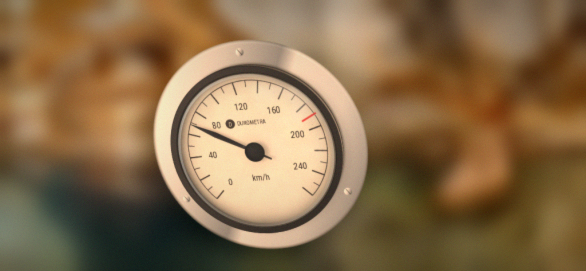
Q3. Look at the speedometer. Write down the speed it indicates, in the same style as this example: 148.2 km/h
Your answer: 70 km/h
